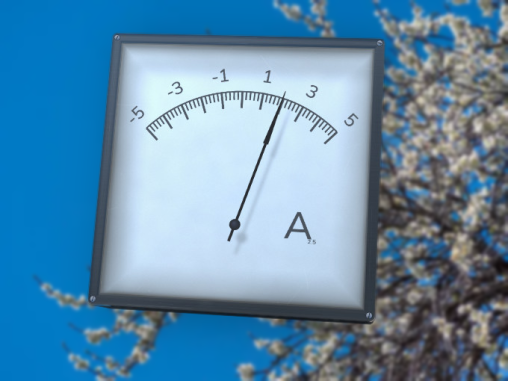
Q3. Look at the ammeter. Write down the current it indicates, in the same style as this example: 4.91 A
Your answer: 2 A
